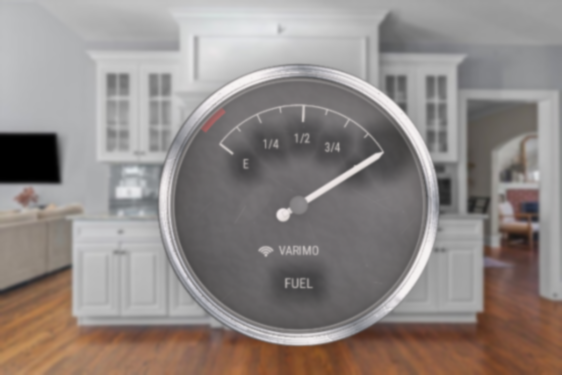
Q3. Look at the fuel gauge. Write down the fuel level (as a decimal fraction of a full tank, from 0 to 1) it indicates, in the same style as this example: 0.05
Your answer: 1
